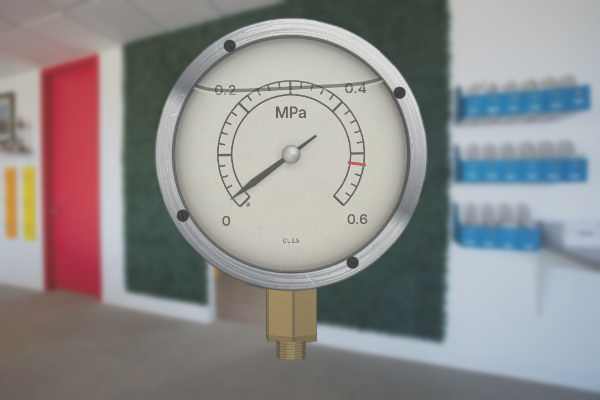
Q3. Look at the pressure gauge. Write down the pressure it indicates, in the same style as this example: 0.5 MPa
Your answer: 0.02 MPa
